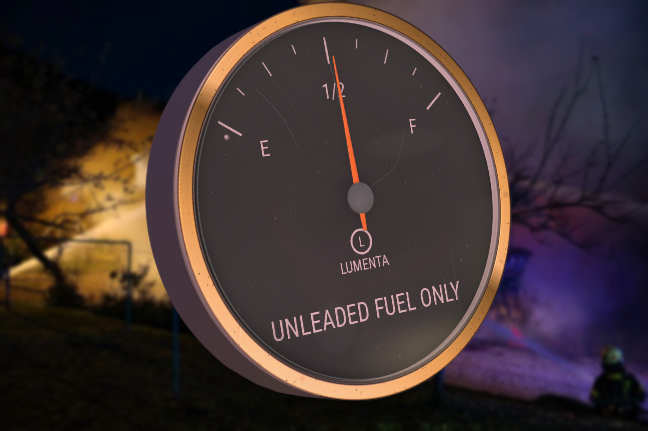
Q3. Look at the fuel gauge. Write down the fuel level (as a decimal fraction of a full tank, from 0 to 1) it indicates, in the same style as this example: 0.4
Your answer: 0.5
